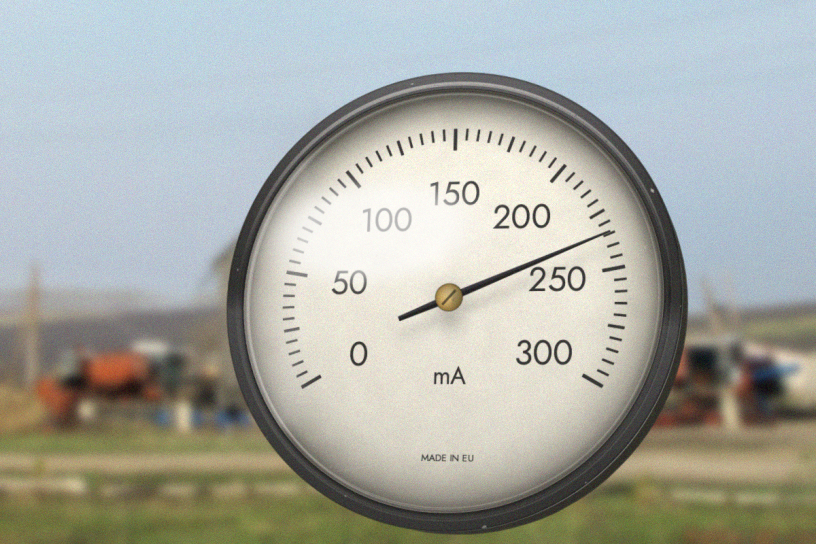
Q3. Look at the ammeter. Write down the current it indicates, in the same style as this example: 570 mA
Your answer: 235 mA
